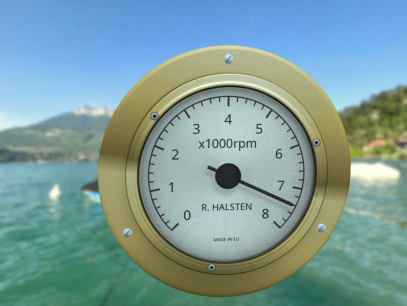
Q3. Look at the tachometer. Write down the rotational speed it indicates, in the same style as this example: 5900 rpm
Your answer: 7400 rpm
